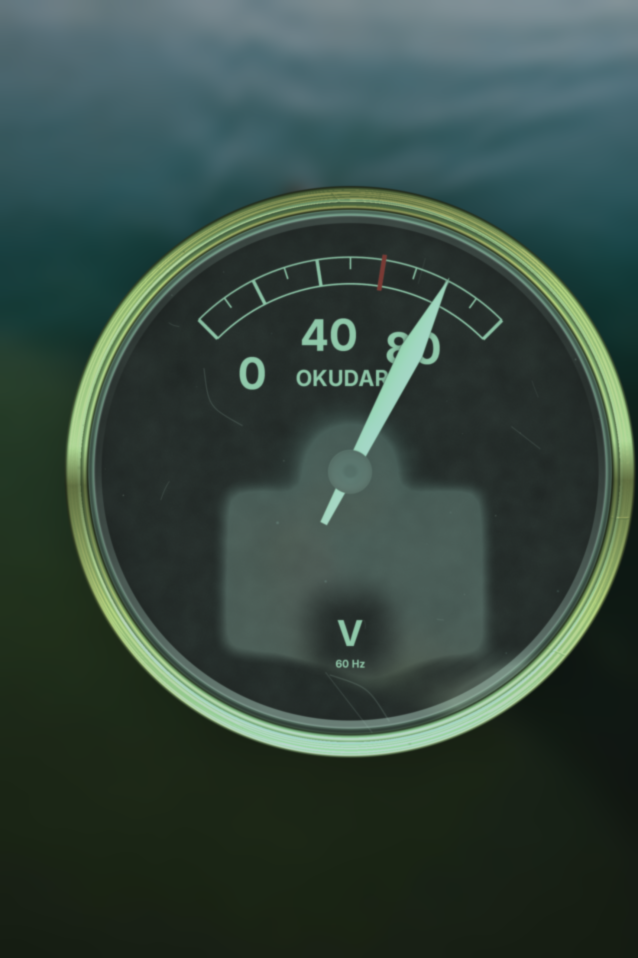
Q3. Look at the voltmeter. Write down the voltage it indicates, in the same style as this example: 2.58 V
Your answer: 80 V
